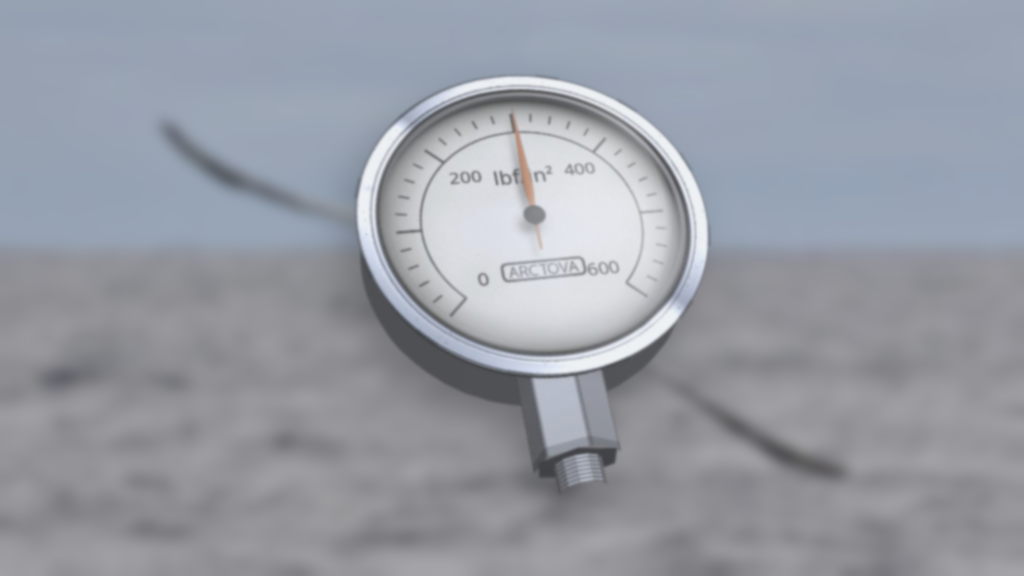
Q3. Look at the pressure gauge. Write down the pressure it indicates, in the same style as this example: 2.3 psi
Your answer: 300 psi
